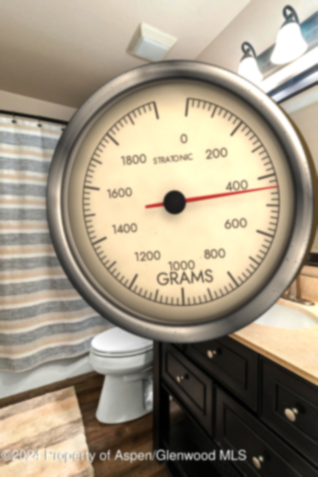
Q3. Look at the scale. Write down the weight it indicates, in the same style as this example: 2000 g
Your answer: 440 g
